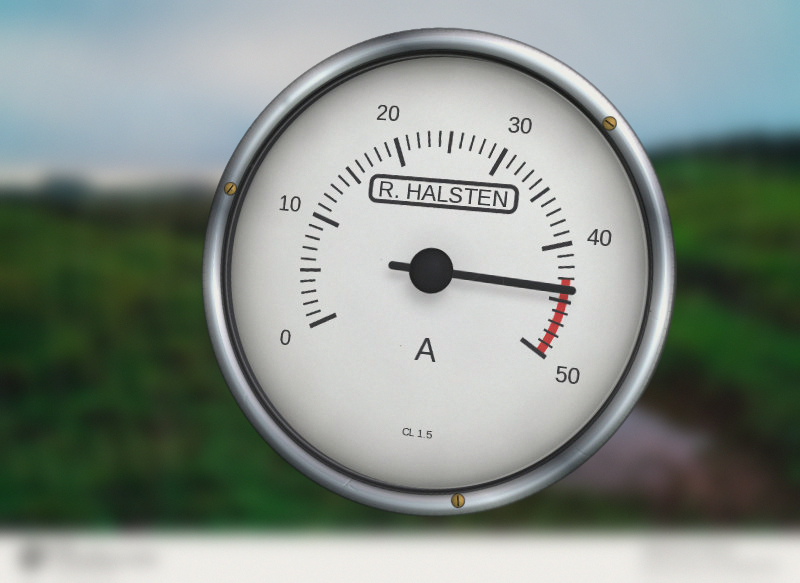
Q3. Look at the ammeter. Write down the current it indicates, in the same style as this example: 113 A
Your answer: 44 A
